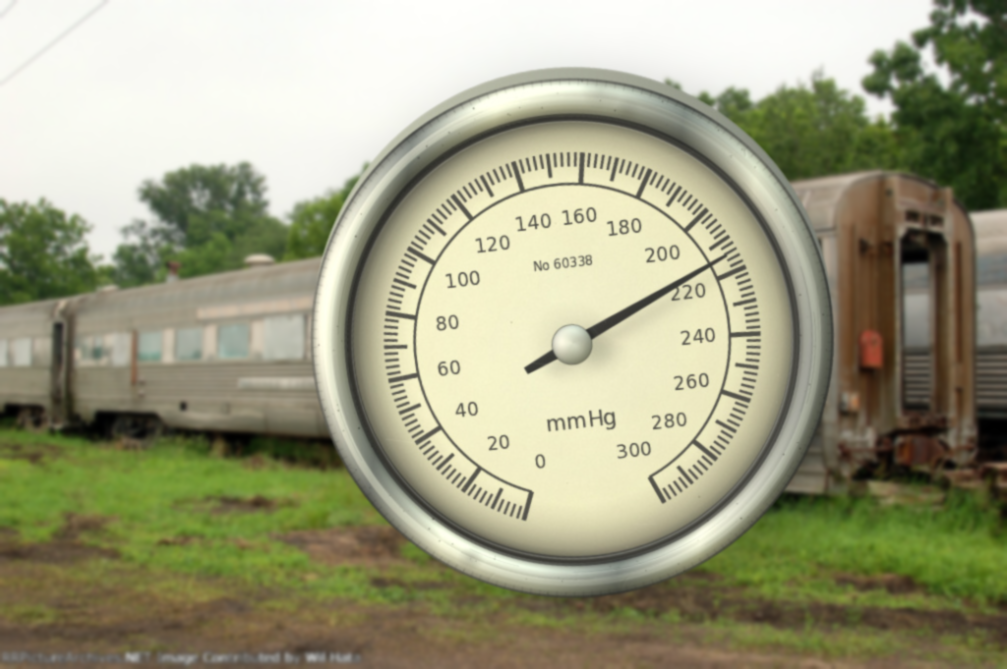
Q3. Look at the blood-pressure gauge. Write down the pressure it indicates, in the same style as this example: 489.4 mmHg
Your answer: 214 mmHg
